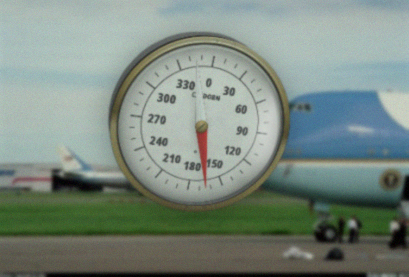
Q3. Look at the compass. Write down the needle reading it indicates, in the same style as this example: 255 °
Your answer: 165 °
